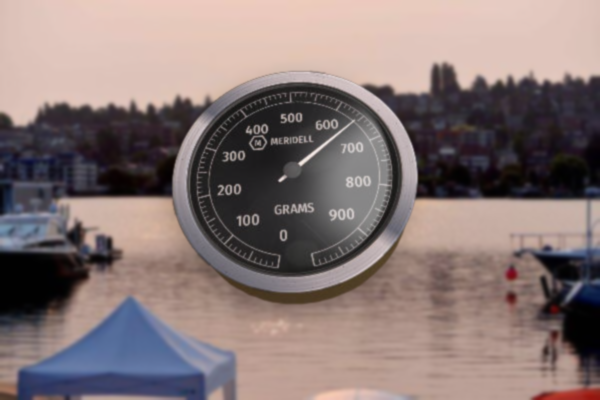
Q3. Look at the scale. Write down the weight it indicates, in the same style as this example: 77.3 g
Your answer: 650 g
